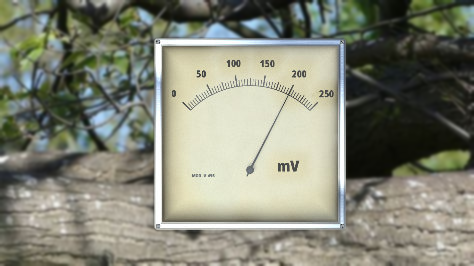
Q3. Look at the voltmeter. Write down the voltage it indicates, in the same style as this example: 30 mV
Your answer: 200 mV
